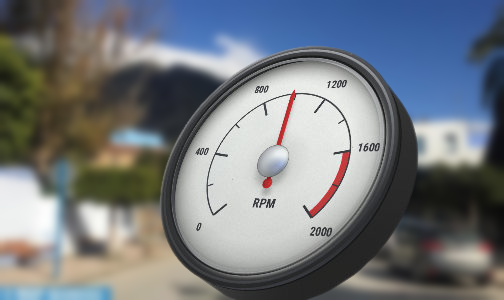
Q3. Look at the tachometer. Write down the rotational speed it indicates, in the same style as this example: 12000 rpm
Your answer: 1000 rpm
